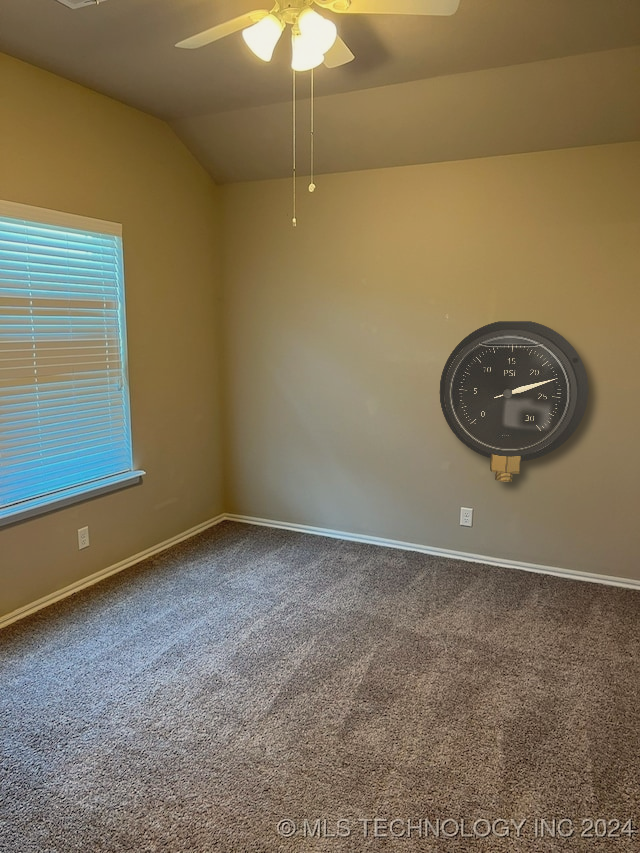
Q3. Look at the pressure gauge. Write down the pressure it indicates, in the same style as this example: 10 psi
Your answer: 22.5 psi
